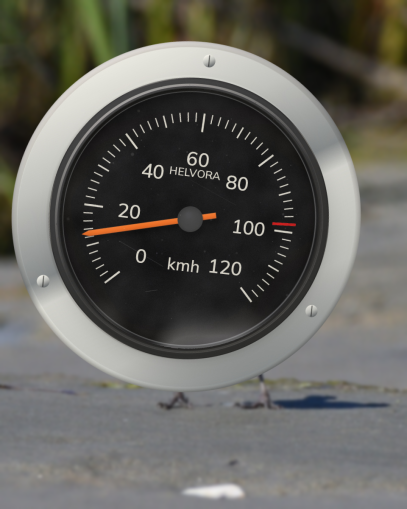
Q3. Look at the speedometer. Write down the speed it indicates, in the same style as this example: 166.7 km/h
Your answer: 13 km/h
